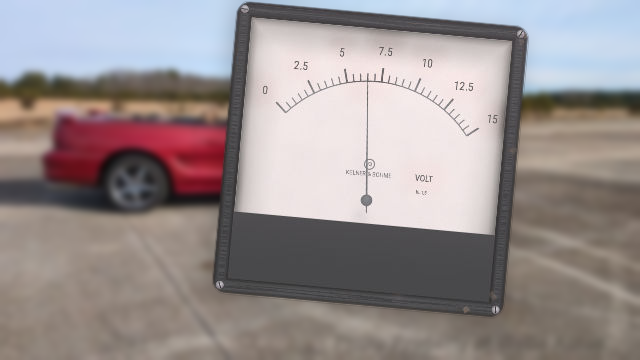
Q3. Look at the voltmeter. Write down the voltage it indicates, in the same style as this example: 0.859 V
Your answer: 6.5 V
